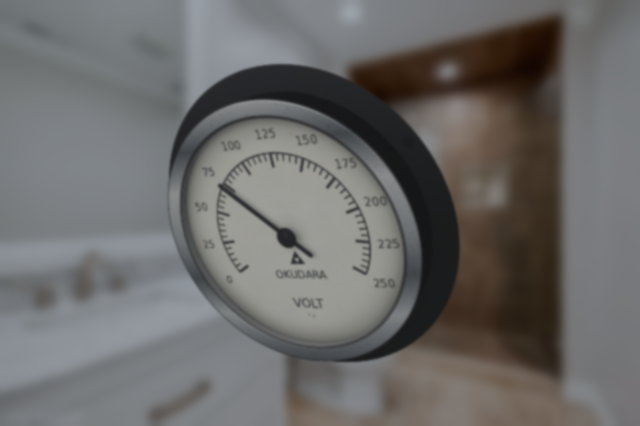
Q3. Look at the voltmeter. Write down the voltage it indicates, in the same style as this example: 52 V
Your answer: 75 V
